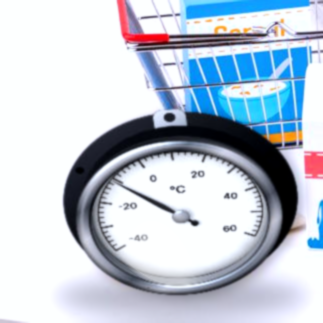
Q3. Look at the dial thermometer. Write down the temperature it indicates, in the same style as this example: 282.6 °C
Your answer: -10 °C
